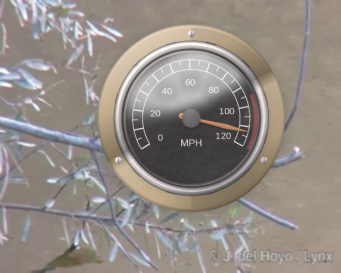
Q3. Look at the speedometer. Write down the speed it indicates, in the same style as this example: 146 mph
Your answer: 112.5 mph
